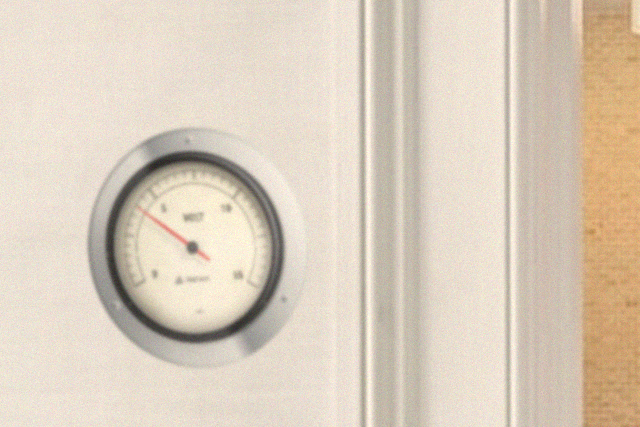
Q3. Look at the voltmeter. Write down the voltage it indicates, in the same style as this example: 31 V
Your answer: 4 V
